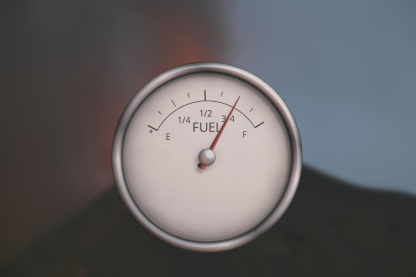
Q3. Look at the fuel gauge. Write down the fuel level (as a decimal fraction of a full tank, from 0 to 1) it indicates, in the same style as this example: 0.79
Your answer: 0.75
